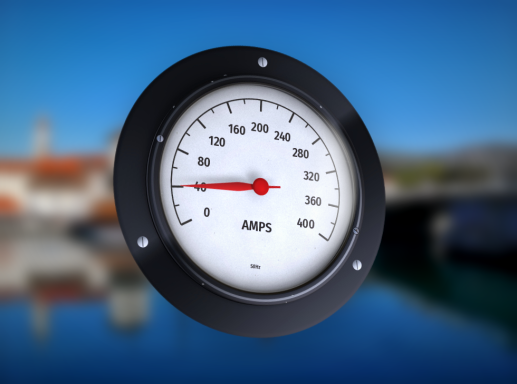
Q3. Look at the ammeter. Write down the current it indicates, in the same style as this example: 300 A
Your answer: 40 A
